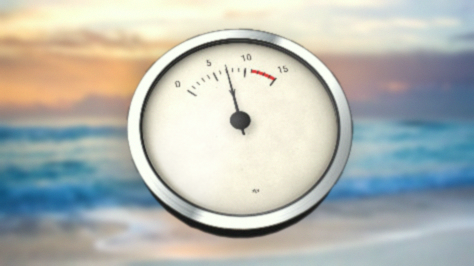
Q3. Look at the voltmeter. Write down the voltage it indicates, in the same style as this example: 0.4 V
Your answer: 7 V
